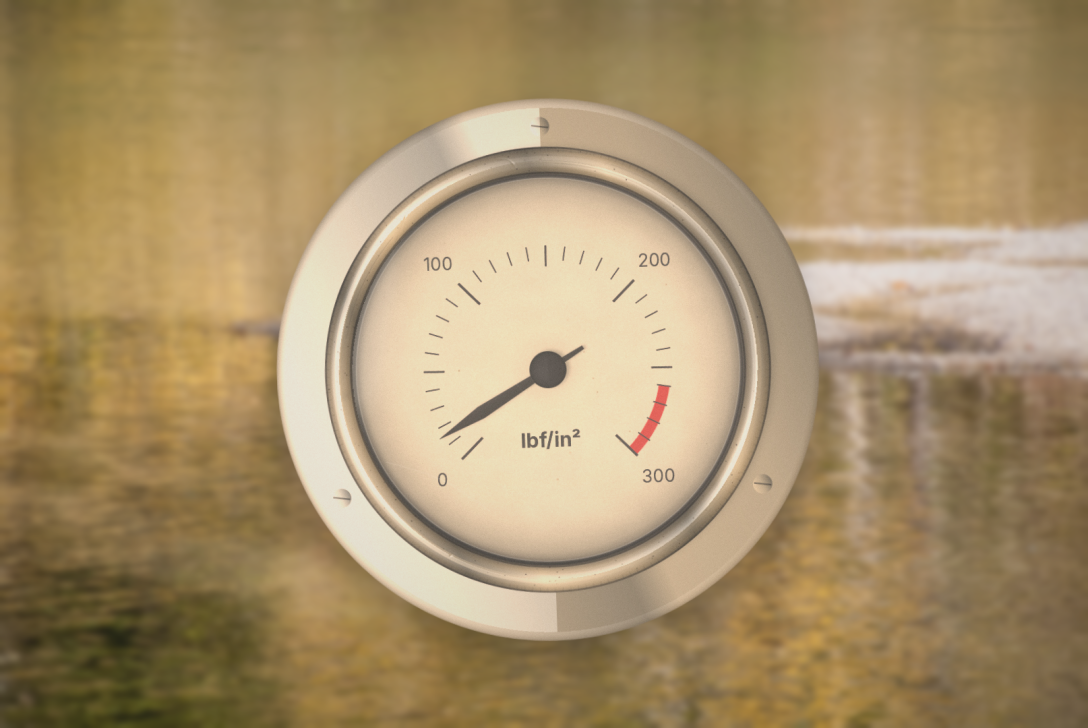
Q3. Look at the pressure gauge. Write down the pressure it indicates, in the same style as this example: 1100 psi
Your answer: 15 psi
